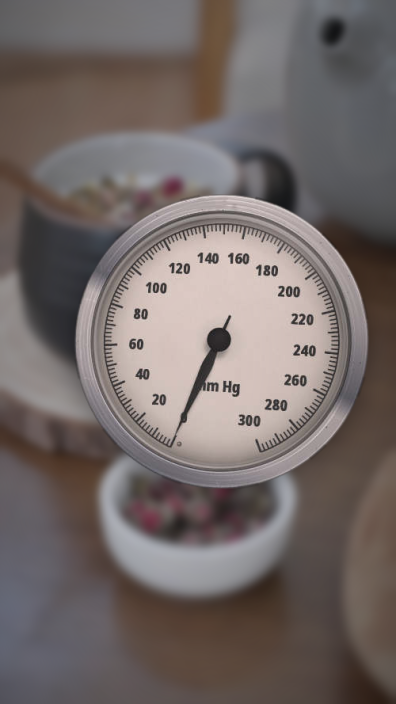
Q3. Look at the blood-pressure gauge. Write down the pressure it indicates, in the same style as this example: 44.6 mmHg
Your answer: 0 mmHg
